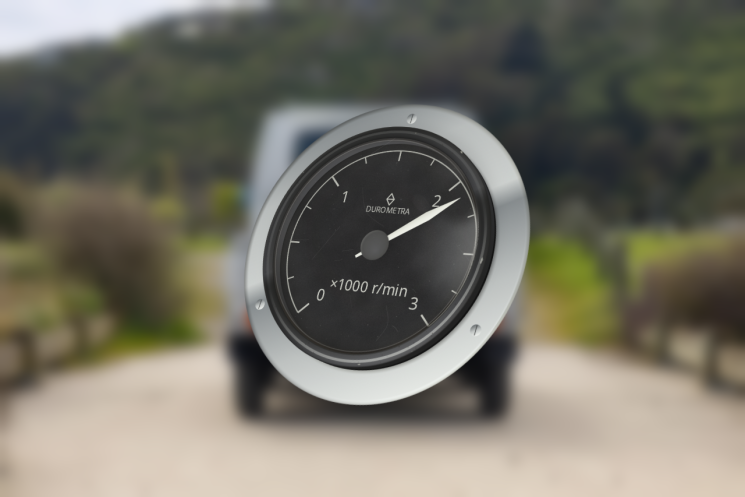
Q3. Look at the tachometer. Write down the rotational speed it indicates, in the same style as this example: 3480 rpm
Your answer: 2125 rpm
